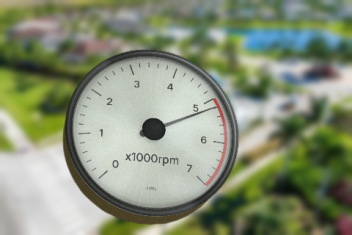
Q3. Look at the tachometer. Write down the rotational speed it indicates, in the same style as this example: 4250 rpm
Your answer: 5200 rpm
